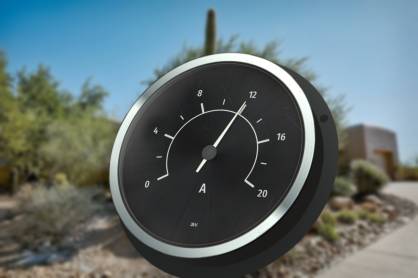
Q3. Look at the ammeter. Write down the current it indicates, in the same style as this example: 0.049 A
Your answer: 12 A
